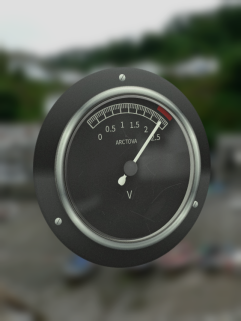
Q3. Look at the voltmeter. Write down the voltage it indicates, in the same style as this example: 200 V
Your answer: 2.25 V
